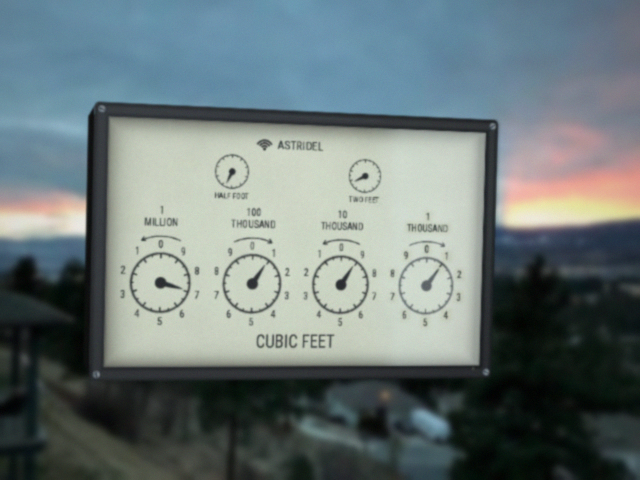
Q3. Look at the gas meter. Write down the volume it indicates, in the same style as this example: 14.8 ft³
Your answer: 709100 ft³
